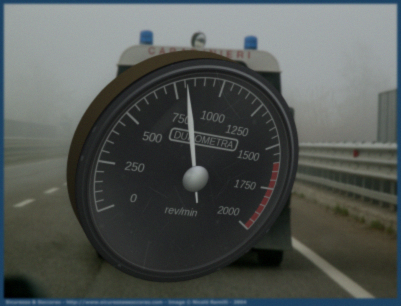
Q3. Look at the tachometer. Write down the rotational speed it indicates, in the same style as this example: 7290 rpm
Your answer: 800 rpm
